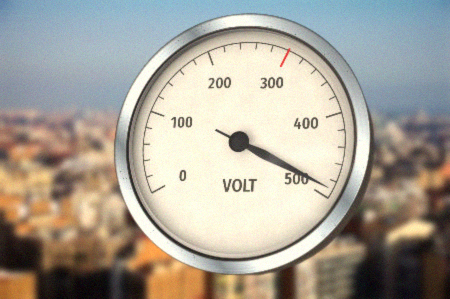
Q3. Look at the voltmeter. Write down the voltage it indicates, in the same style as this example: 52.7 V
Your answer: 490 V
